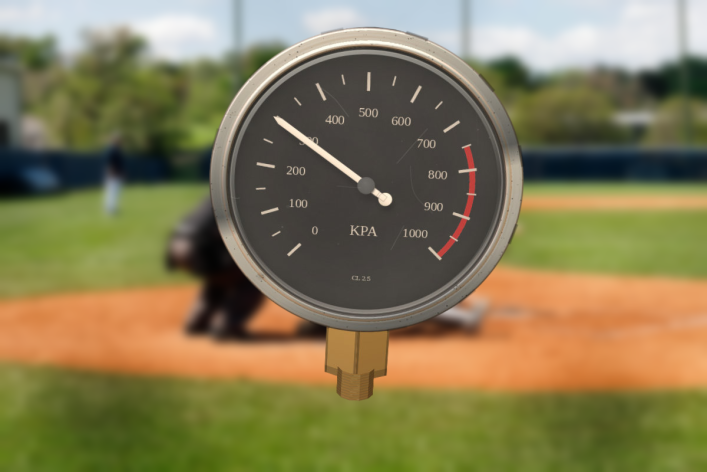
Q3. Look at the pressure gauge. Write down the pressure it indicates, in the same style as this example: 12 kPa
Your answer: 300 kPa
